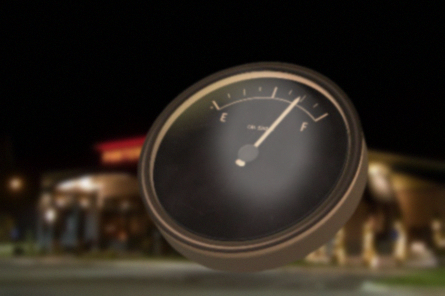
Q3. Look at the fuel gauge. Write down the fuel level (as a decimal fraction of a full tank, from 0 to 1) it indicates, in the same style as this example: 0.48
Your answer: 0.75
